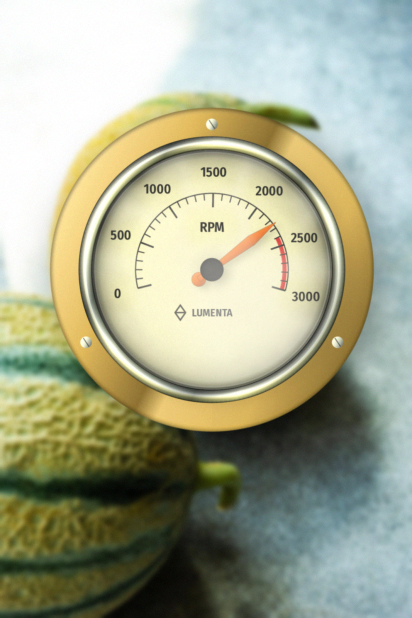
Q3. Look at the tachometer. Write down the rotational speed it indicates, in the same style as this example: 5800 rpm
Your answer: 2250 rpm
